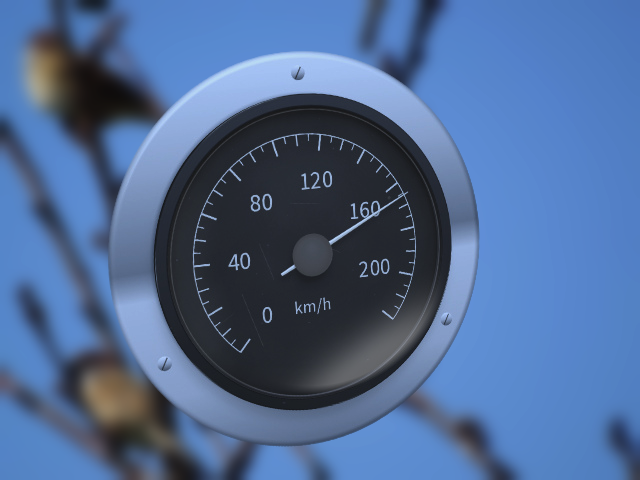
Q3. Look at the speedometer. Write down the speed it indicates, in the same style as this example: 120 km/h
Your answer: 165 km/h
